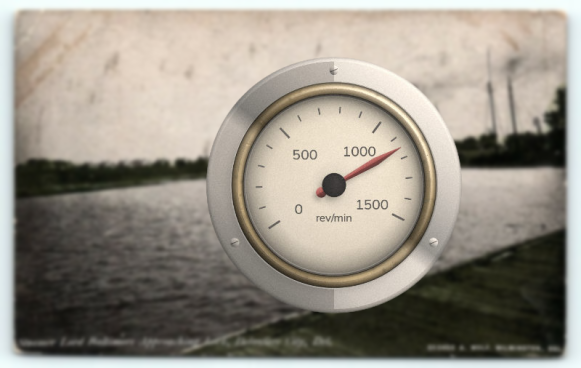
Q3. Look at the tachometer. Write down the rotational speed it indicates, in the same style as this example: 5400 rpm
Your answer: 1150 rpm
